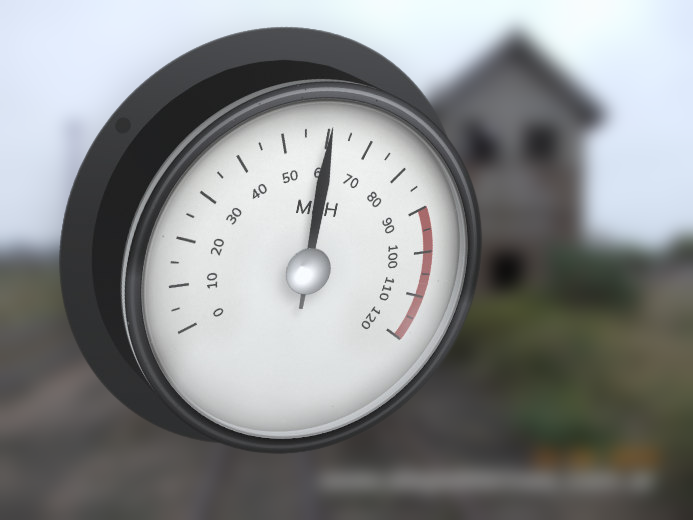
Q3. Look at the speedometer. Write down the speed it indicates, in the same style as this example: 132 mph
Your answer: 60 mph
